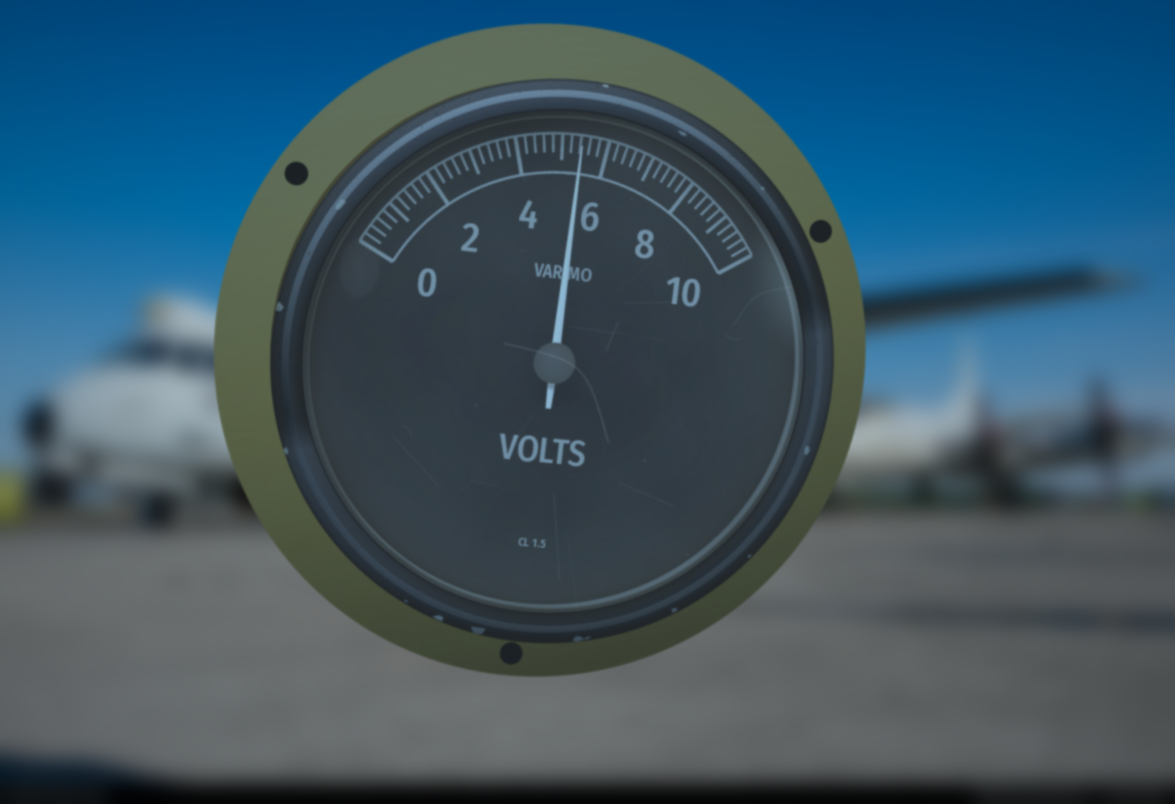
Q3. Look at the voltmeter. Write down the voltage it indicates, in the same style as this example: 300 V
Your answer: 5.4 V
